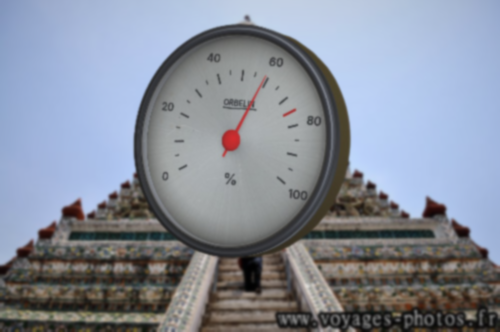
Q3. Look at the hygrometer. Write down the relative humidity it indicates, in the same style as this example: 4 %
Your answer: 60 %
